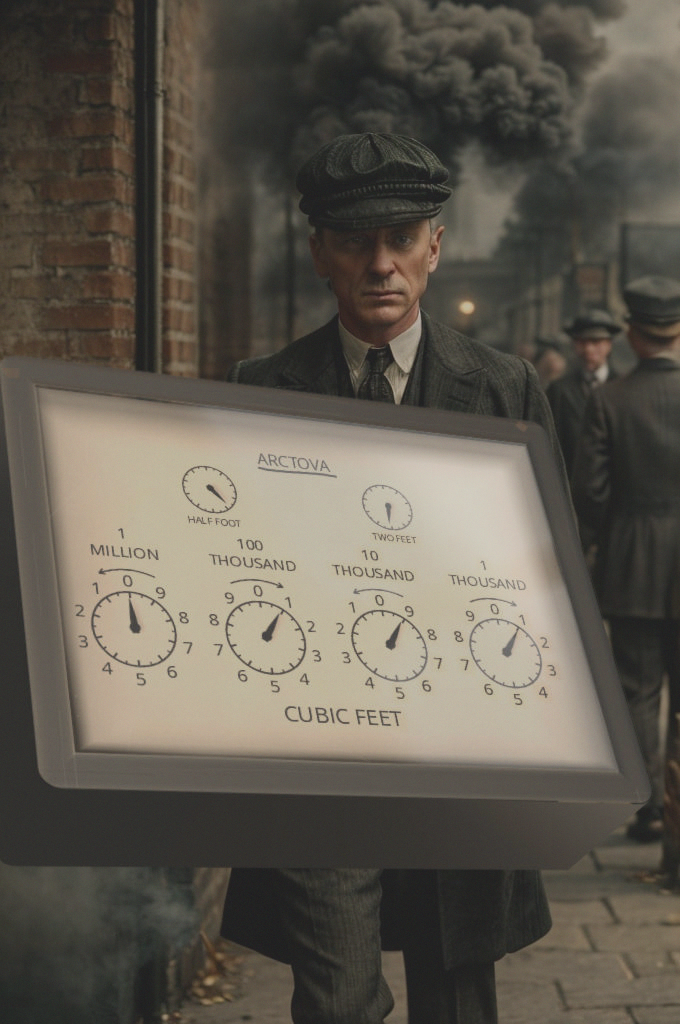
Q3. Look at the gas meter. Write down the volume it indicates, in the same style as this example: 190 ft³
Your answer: 9100 ft³
